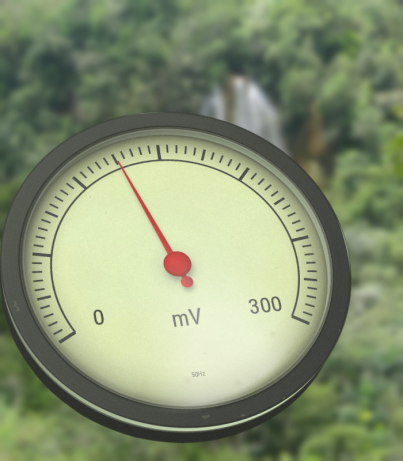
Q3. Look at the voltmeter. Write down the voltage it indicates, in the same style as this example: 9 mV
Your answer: 125 mV
